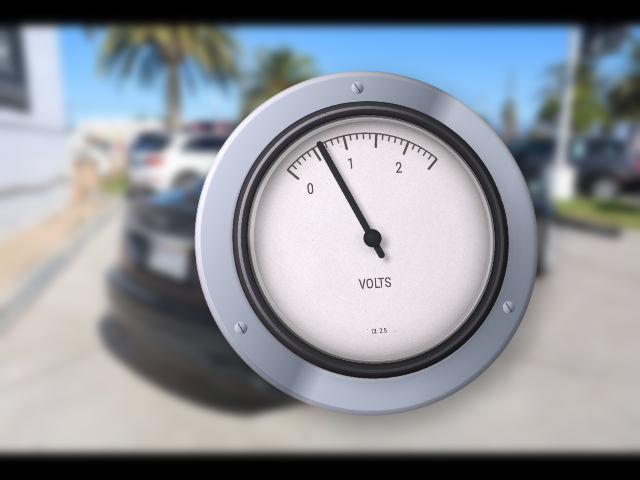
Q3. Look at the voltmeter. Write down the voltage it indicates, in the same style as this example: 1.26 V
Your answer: 0.6 V
